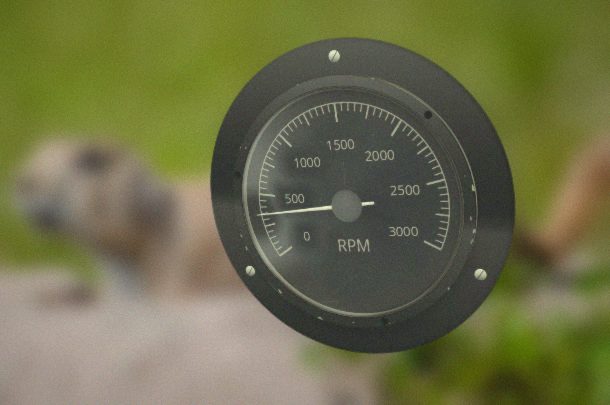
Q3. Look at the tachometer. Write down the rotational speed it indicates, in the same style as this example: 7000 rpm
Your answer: 350 rpm
